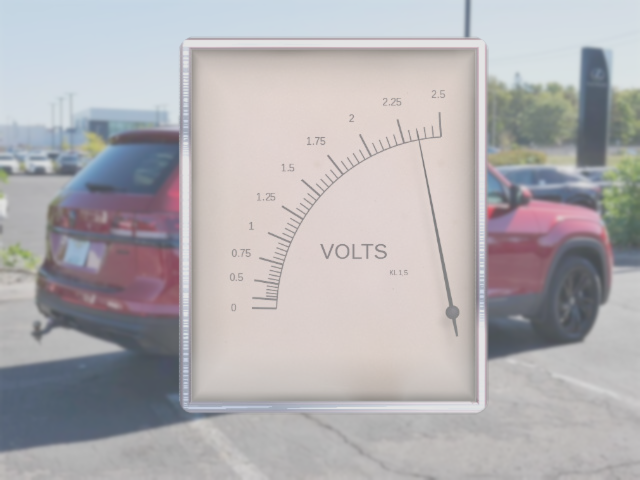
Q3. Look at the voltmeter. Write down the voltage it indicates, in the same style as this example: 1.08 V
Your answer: 2.35 V
